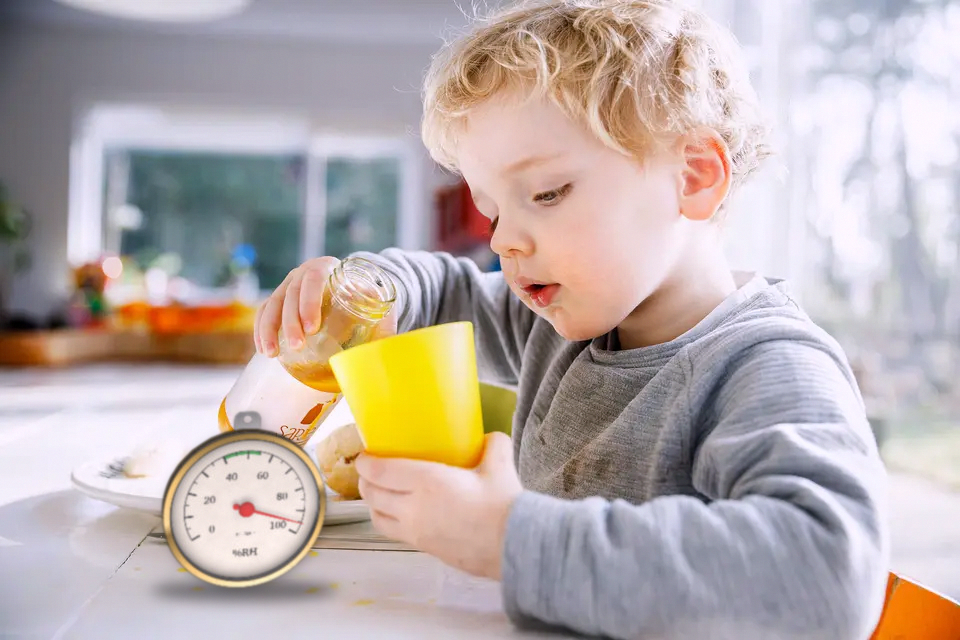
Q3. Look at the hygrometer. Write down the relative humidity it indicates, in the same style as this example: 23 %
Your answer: 95 %
